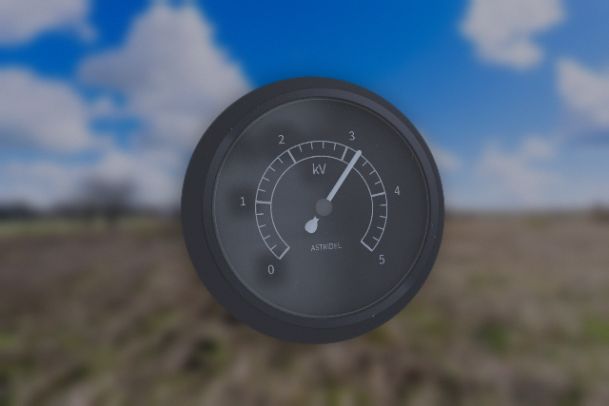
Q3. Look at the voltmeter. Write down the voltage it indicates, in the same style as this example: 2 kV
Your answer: 3.2 kV
